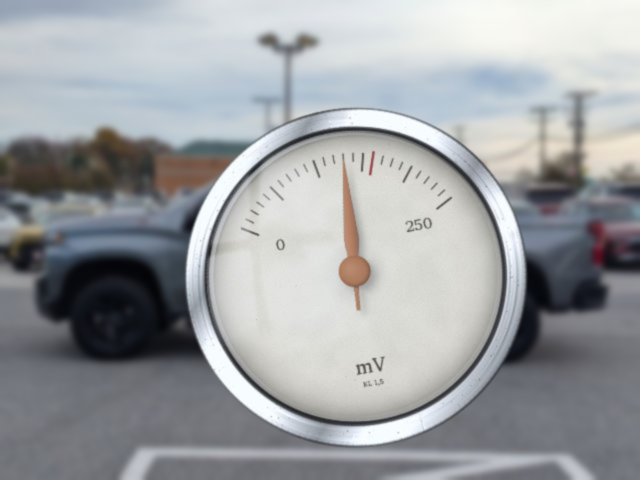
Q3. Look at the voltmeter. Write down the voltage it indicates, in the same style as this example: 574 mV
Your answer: 130 mV
